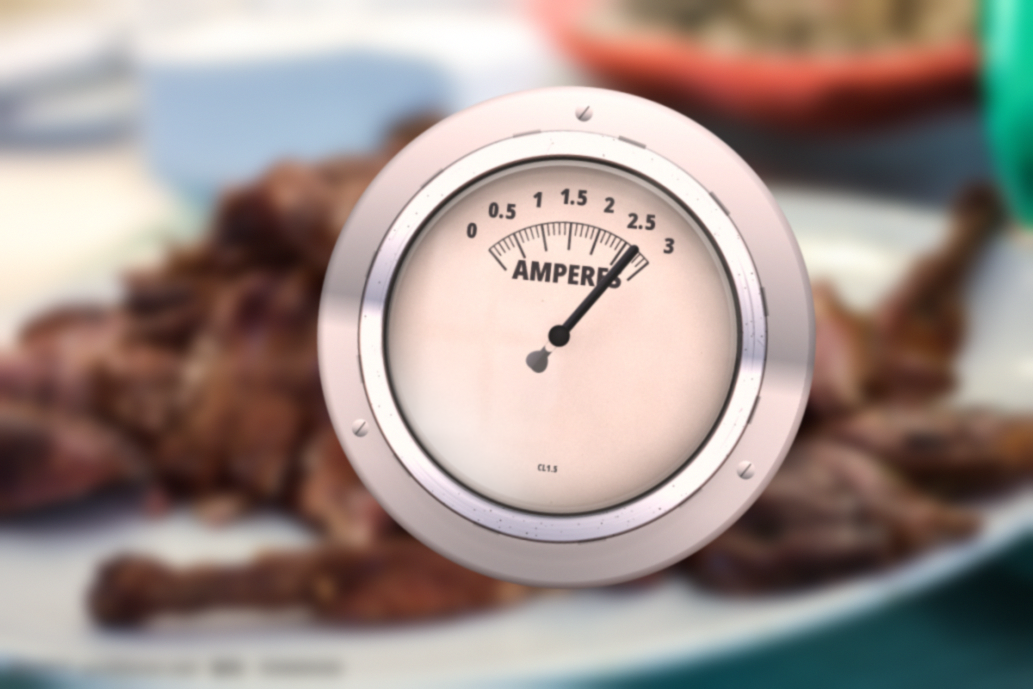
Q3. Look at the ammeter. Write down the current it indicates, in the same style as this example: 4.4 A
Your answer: 2.7 A
